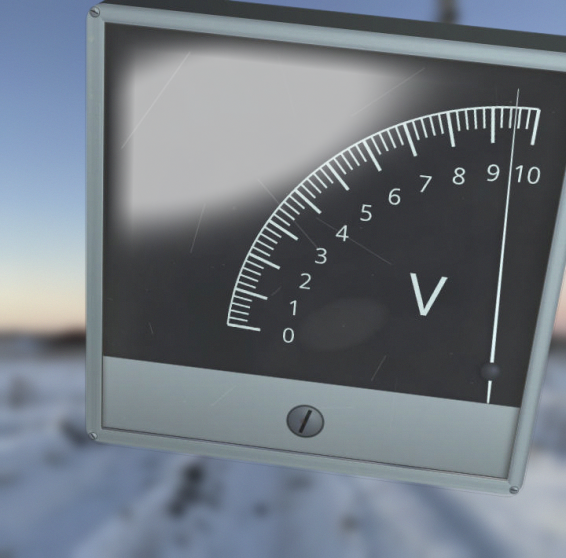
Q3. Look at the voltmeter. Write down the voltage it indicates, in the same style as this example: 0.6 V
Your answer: 9.5 V
